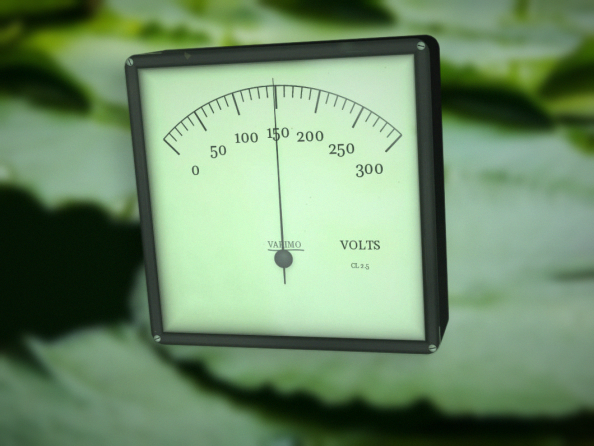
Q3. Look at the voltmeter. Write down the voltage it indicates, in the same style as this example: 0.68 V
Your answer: 150 V
